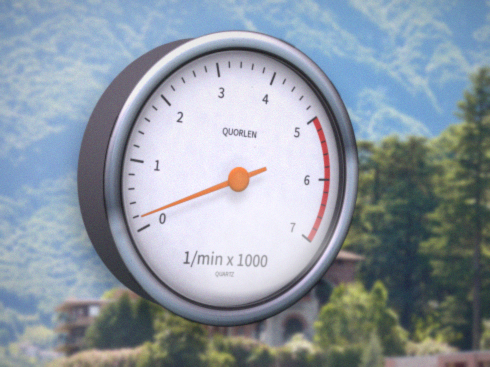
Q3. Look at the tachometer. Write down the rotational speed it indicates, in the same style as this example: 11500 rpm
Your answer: 200 rpm
